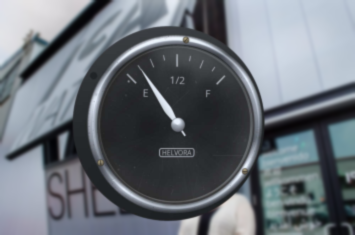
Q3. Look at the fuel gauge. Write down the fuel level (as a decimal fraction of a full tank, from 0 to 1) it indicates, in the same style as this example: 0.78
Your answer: 0.125
